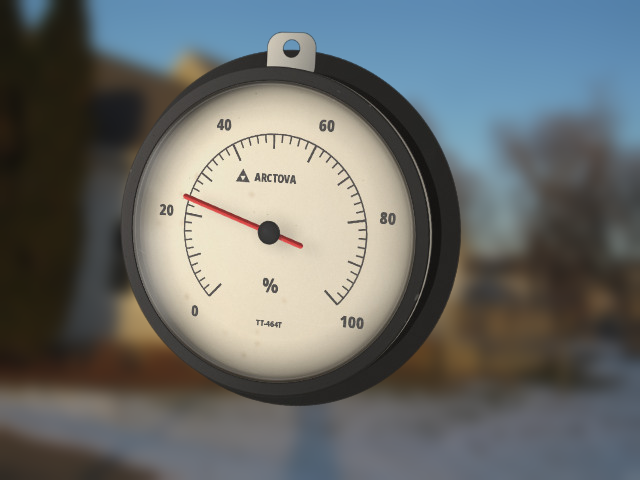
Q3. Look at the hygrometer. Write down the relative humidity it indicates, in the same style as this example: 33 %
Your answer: 24 %
